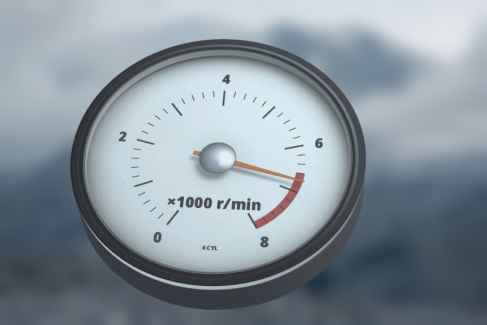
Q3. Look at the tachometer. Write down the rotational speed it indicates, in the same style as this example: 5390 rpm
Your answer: 6800 rpm
